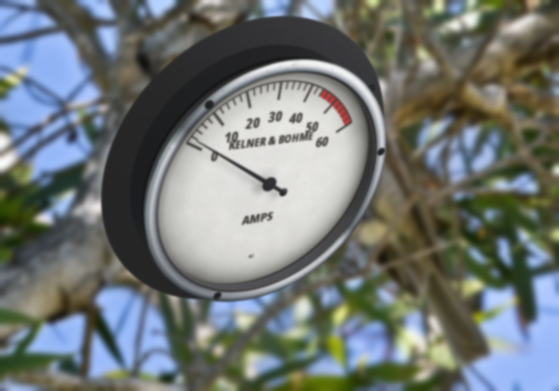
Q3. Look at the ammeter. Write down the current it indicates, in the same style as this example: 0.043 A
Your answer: 2 A
